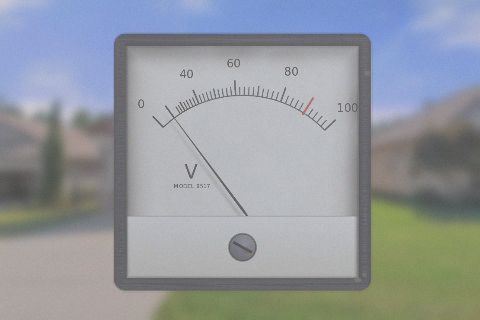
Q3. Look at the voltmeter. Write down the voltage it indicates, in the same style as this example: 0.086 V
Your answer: 20 V
